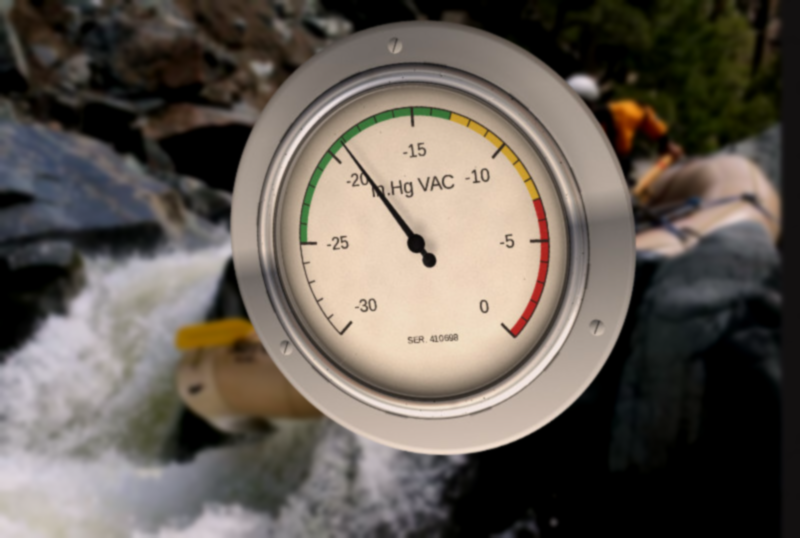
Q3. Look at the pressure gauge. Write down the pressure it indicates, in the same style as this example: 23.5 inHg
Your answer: -19 inHg
